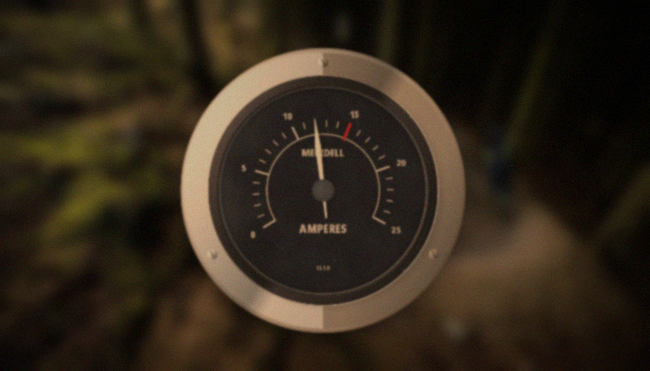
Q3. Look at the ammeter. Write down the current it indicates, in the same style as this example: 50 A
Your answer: 12 A
